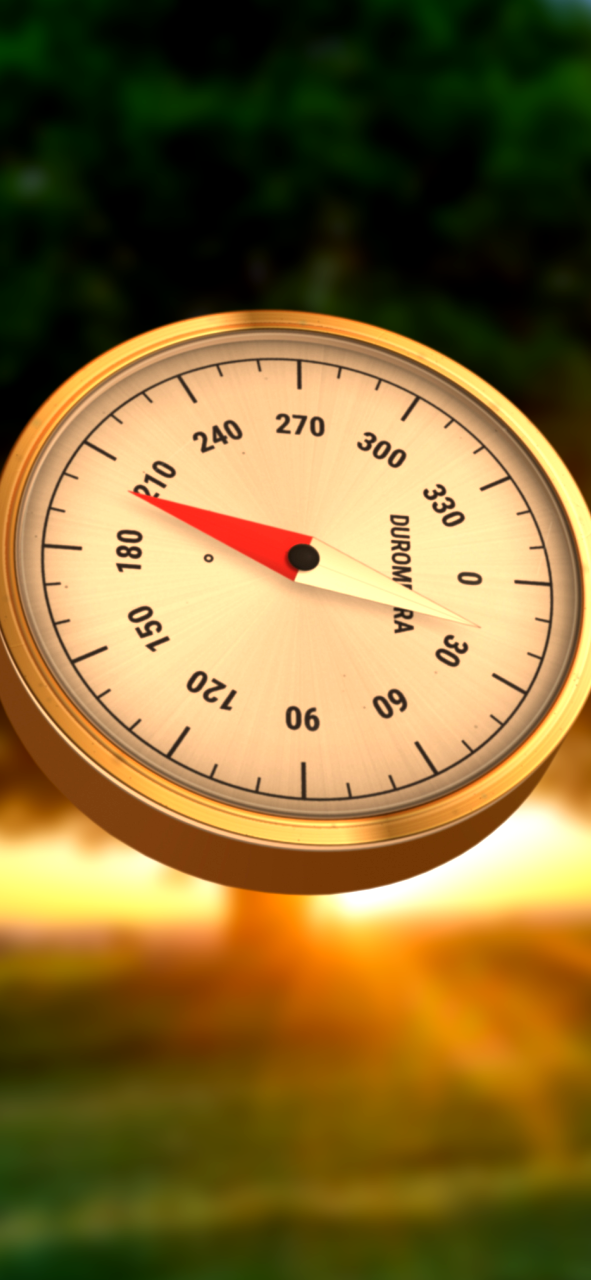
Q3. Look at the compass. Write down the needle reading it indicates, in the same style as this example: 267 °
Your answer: 200 °
